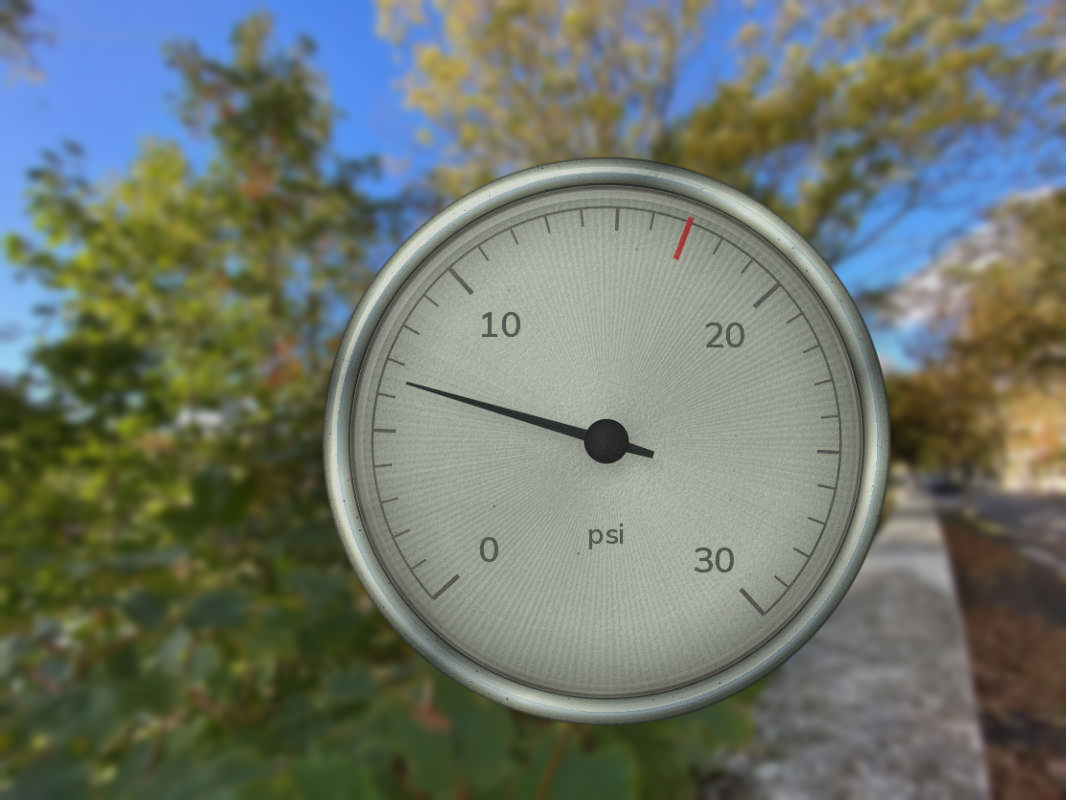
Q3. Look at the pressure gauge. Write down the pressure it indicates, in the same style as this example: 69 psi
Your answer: 6.5 psi
